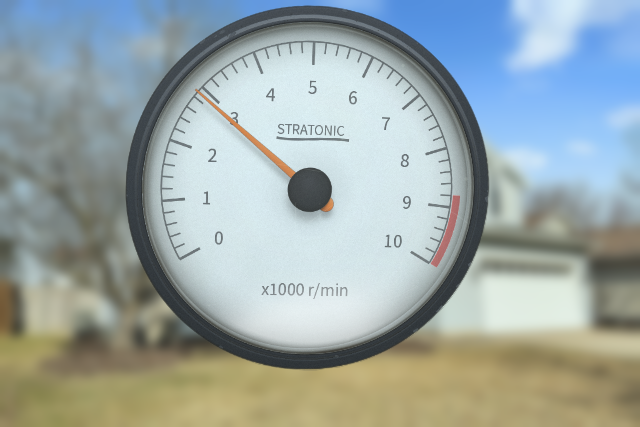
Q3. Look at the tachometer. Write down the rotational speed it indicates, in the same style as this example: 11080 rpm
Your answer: 2900 rpm
